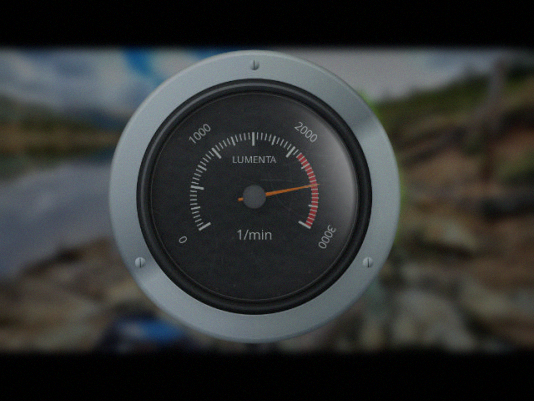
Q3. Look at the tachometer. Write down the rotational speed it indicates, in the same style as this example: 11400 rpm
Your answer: 2500 rpm
